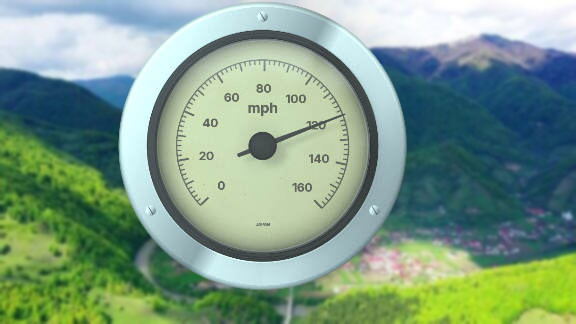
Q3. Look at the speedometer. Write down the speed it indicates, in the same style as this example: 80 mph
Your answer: 120 mph
